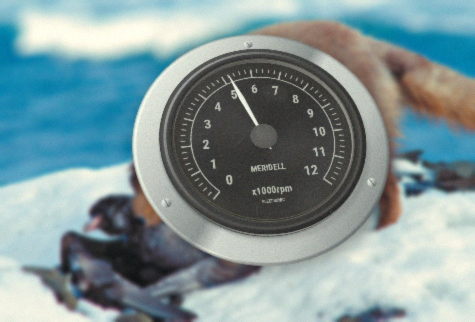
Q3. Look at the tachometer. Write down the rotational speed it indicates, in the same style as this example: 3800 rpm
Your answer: 5200 rpm
